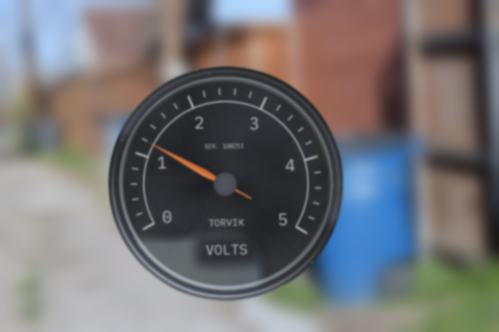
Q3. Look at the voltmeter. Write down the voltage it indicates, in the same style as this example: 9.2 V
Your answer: 1.2 V
